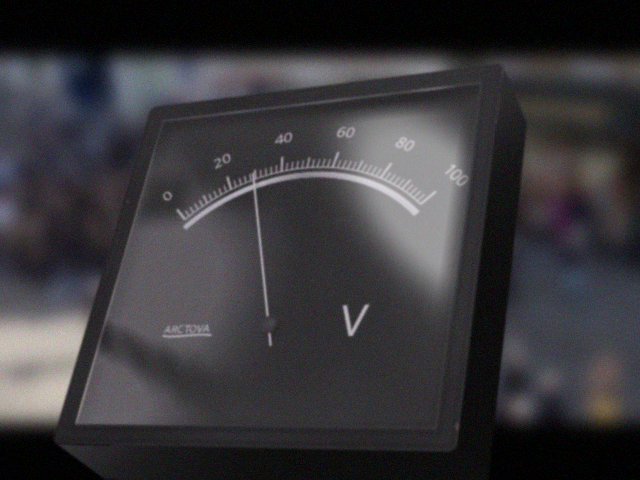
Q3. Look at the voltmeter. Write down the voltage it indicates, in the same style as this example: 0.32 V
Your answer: 30 V
